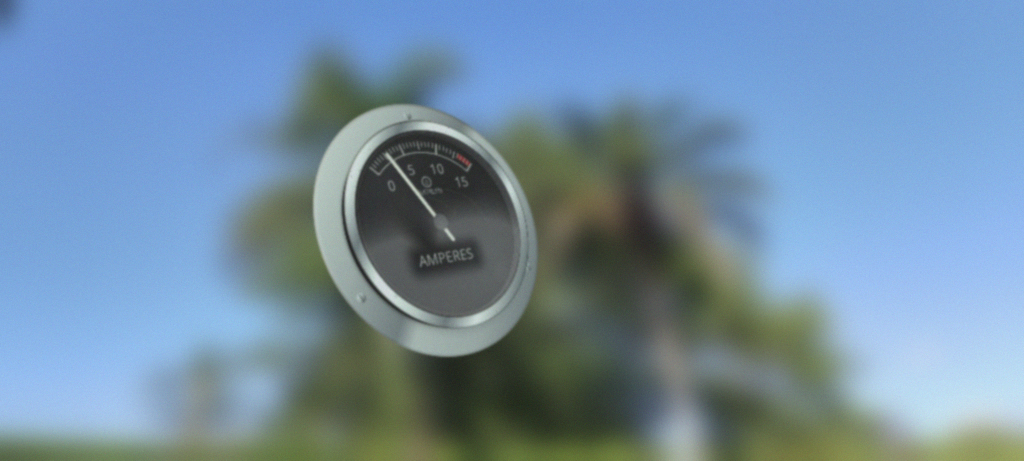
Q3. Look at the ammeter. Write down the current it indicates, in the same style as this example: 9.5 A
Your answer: 2.5 A
